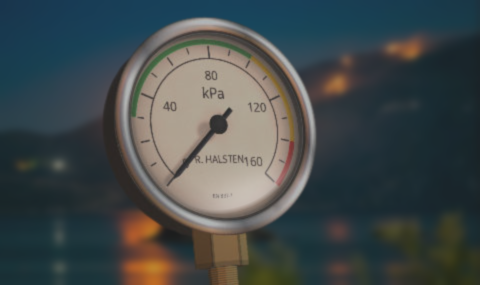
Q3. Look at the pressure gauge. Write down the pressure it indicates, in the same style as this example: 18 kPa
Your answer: 0 kPa
